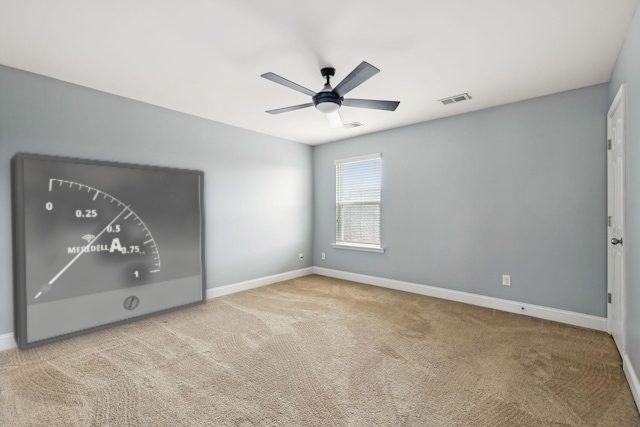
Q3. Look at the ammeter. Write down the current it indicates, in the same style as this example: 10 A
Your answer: 0.45 A
